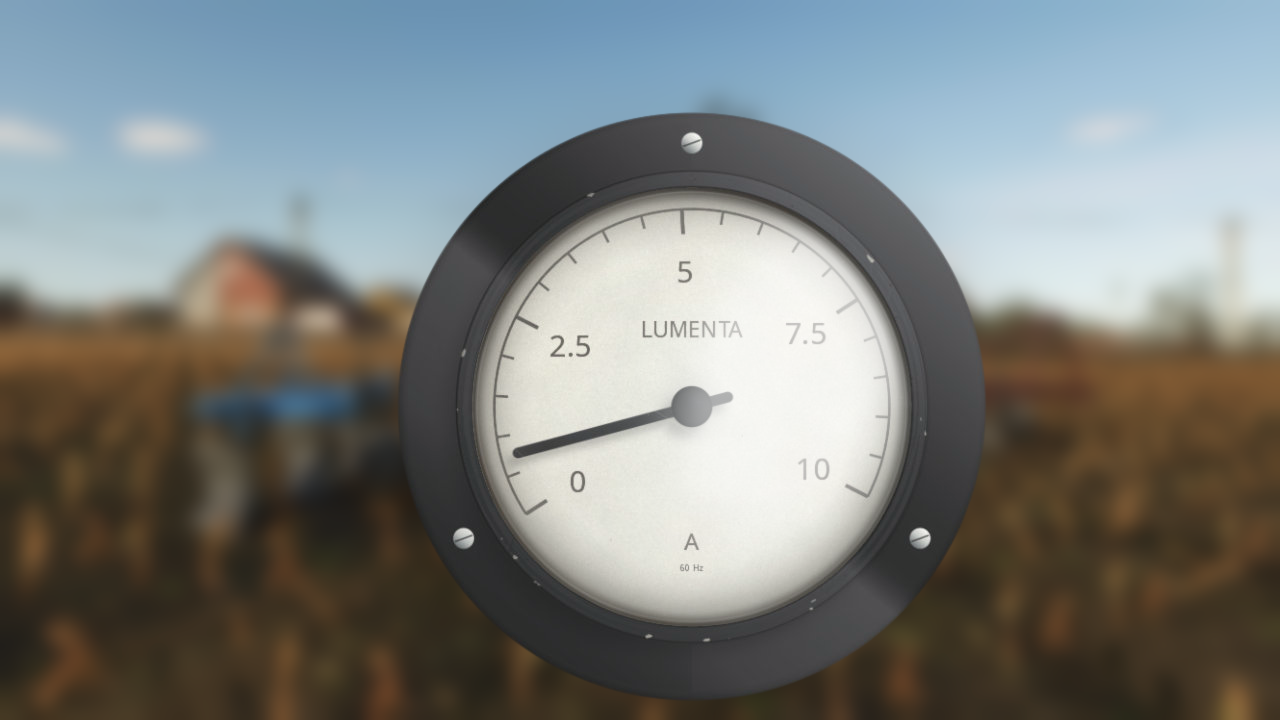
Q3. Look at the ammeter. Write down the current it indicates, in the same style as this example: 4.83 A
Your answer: 0.75 A
